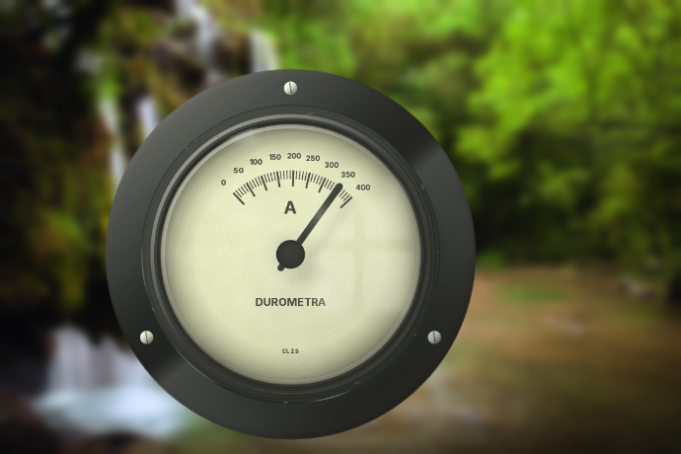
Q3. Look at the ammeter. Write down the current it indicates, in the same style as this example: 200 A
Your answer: 350 A
